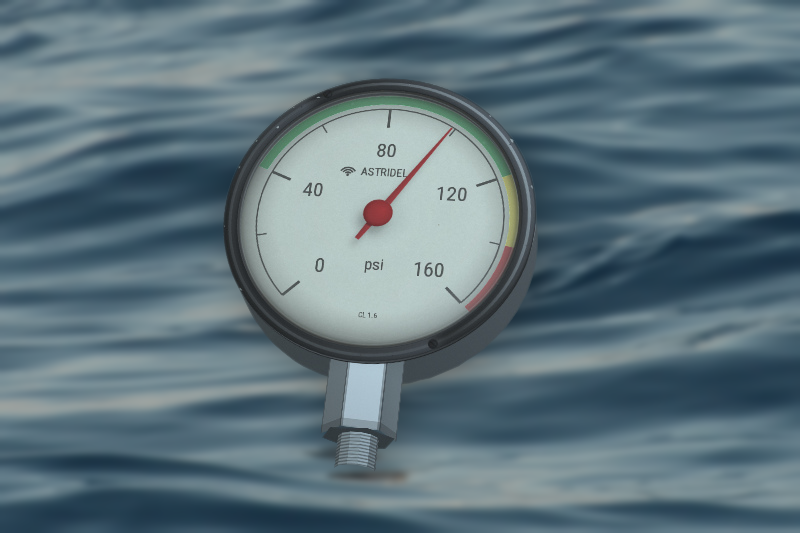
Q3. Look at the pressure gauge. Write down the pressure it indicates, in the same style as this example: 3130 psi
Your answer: 100 psi
